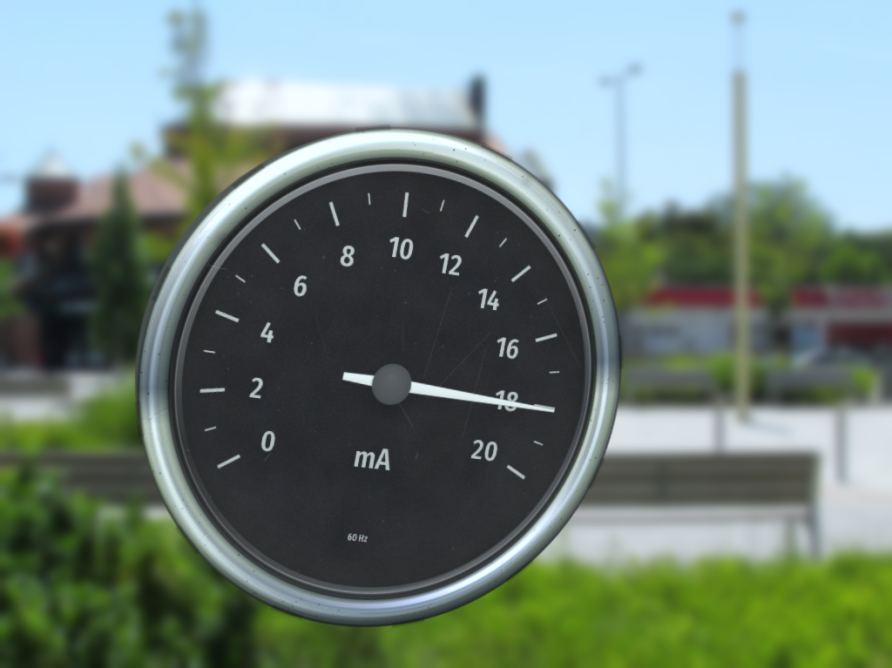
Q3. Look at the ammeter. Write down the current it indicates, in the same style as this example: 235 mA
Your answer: 18 mA
